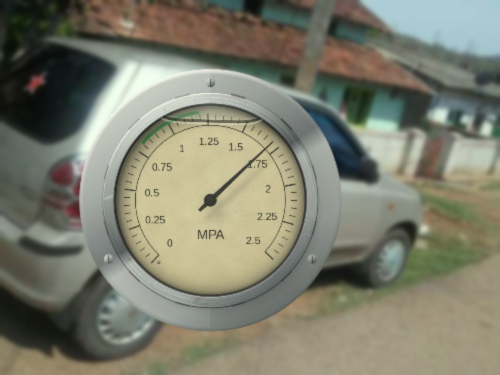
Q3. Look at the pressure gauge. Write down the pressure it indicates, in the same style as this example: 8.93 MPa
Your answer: 1.7 MPa
